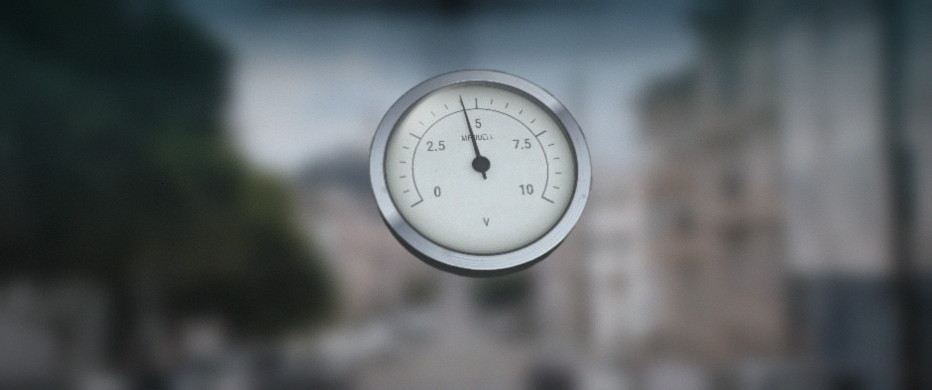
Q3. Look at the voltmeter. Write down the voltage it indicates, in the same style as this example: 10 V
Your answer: 4.5 V
